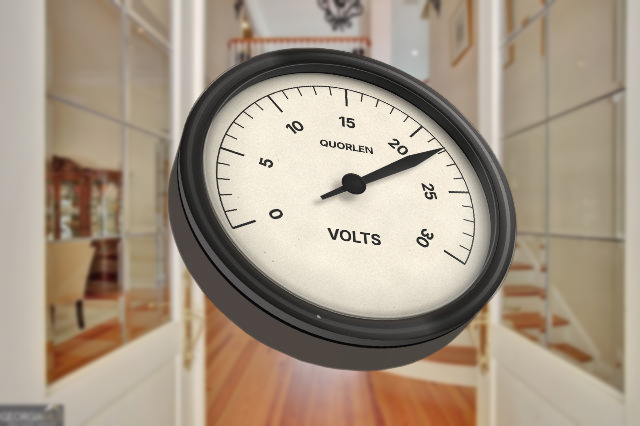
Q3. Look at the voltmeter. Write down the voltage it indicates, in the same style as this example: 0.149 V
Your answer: 22 V
